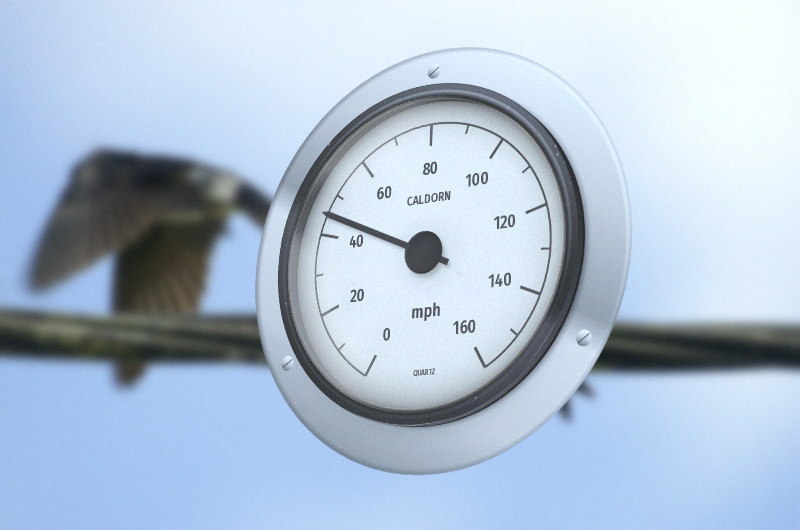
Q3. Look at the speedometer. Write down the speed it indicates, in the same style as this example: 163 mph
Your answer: 45 mph
